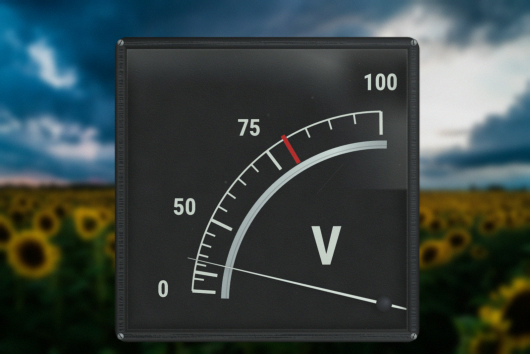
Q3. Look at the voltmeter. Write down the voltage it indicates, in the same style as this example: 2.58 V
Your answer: 32.5 V
